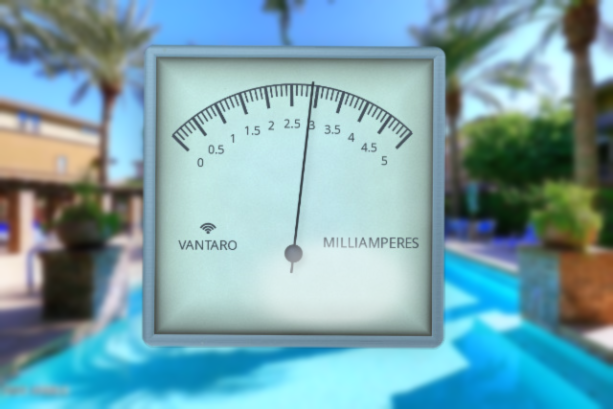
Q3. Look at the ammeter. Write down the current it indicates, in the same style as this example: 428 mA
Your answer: 2.9 mA
